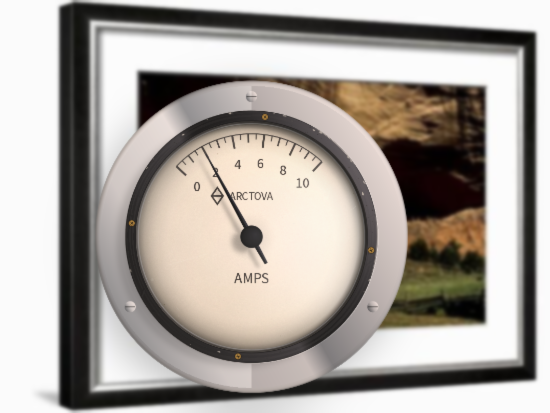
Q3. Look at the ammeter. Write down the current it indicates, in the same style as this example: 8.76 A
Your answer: 2 A
